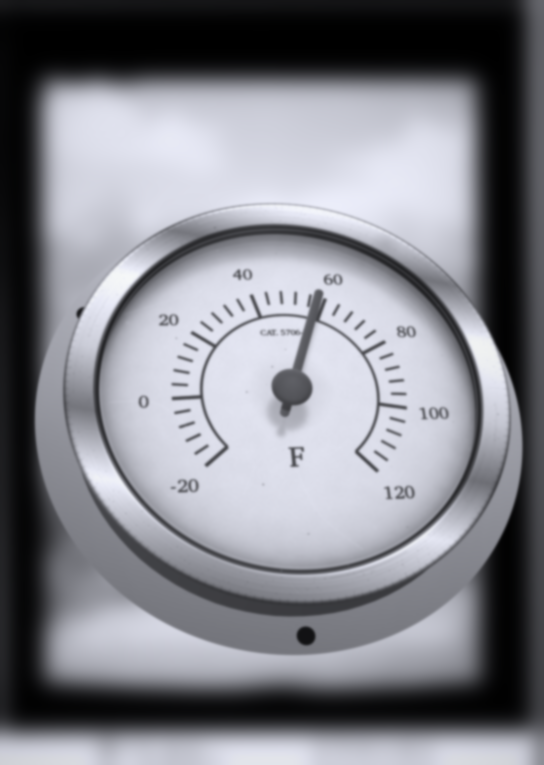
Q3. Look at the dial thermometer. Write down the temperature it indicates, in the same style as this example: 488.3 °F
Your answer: 58 °F
